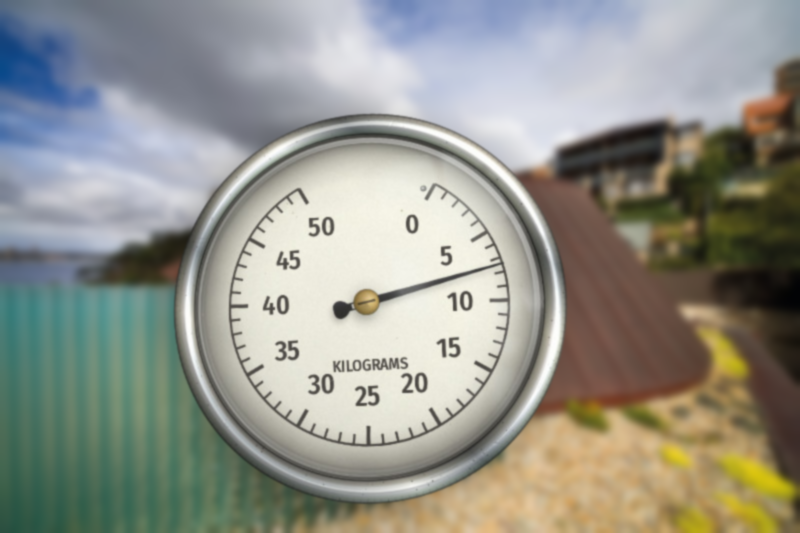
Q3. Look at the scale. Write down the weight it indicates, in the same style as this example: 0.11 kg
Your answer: 7.5 kg
